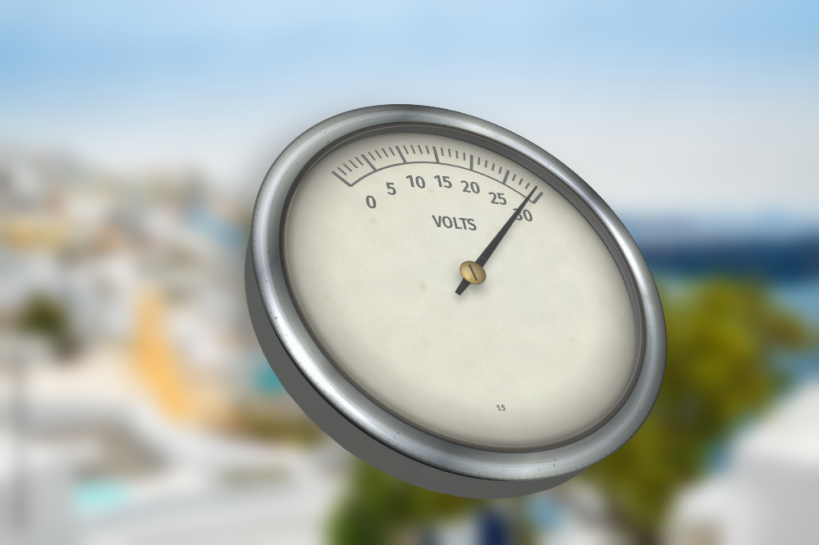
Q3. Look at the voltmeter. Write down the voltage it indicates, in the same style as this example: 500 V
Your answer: 29 V
